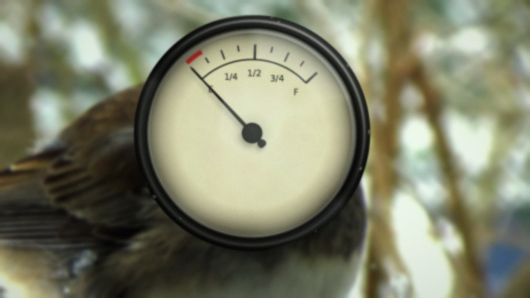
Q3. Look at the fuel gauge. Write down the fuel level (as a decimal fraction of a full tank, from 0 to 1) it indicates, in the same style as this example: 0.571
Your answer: 0
